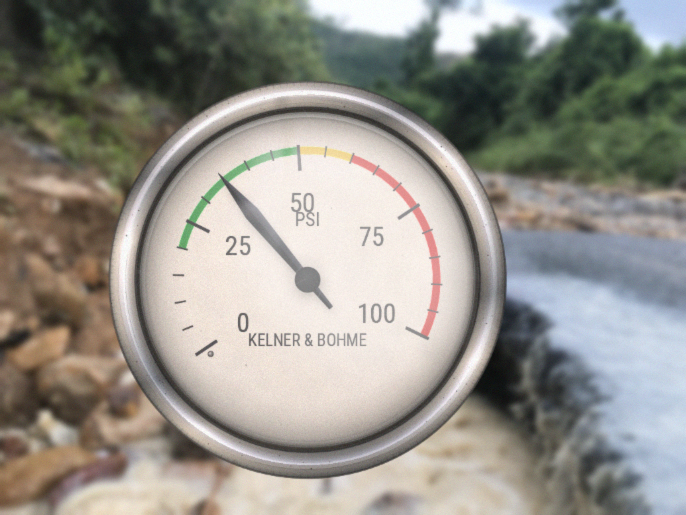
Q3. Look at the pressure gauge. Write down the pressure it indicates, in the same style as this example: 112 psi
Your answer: 35 psi
